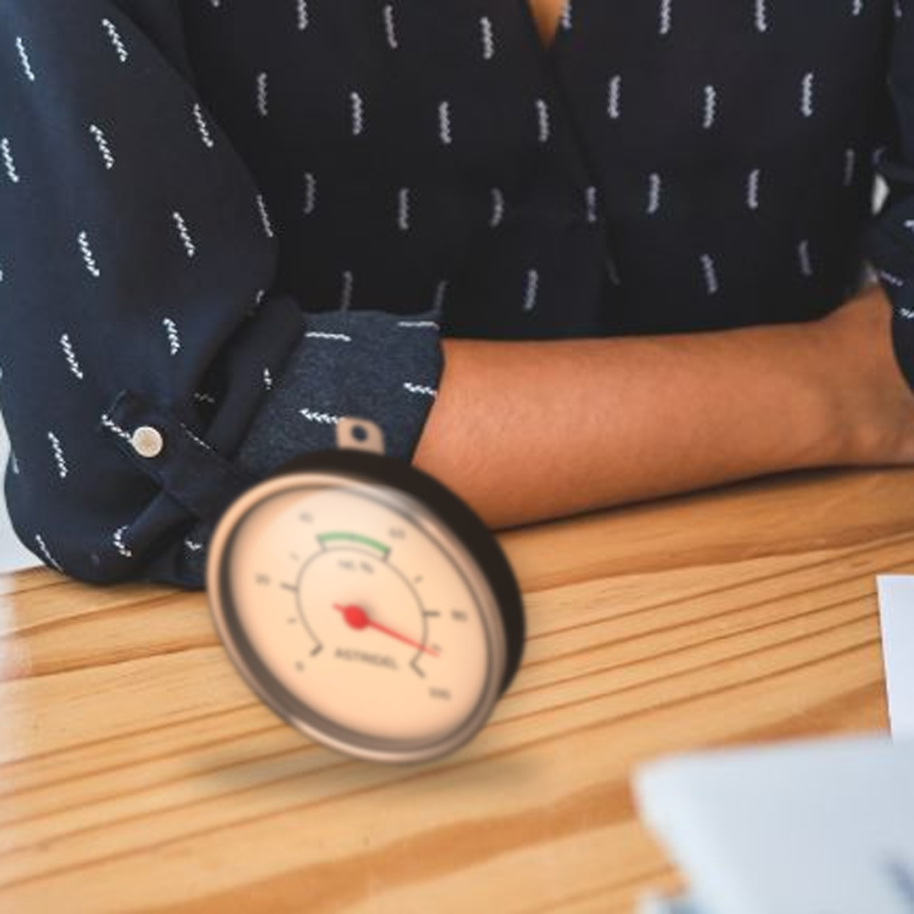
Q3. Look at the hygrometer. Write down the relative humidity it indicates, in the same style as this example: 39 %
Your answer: 90 %
